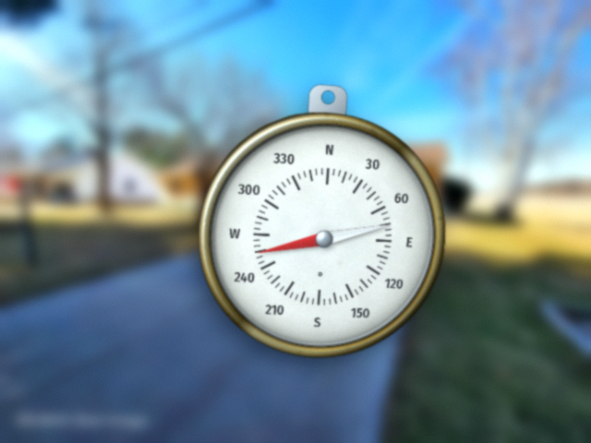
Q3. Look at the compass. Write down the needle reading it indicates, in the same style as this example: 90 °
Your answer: 255 °
